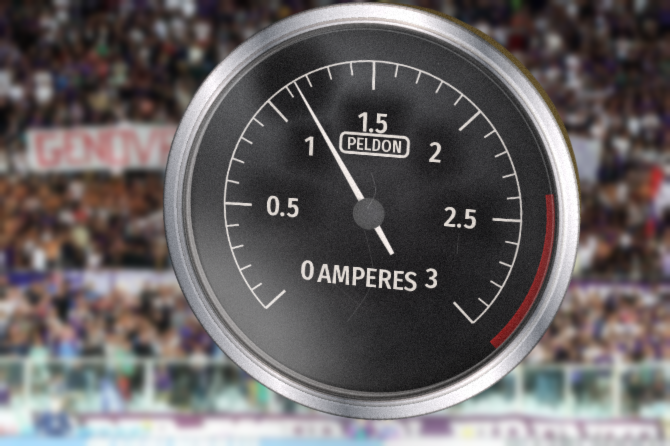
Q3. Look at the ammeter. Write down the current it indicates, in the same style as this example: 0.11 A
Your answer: 1.15 A
